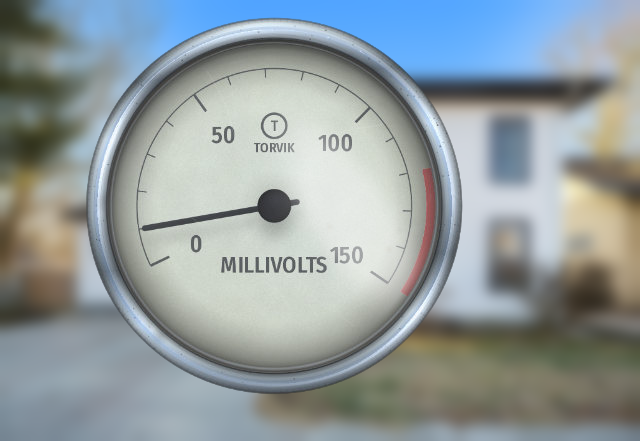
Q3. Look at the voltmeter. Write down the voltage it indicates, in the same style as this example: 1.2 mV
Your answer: 10 mV
